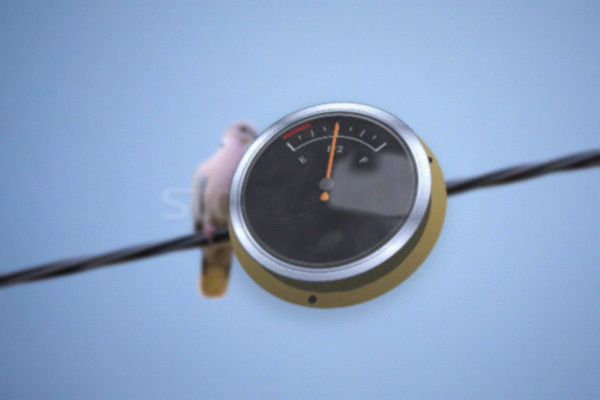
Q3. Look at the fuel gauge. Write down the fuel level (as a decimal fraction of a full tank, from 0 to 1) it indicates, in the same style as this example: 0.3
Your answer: 0.5
